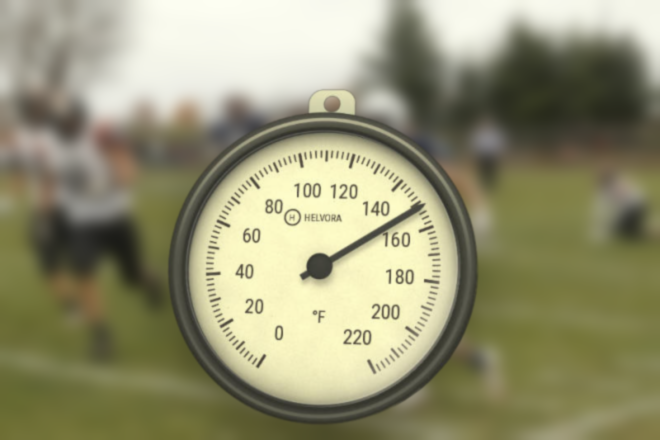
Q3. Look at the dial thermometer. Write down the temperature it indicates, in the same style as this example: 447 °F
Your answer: 152 °F
